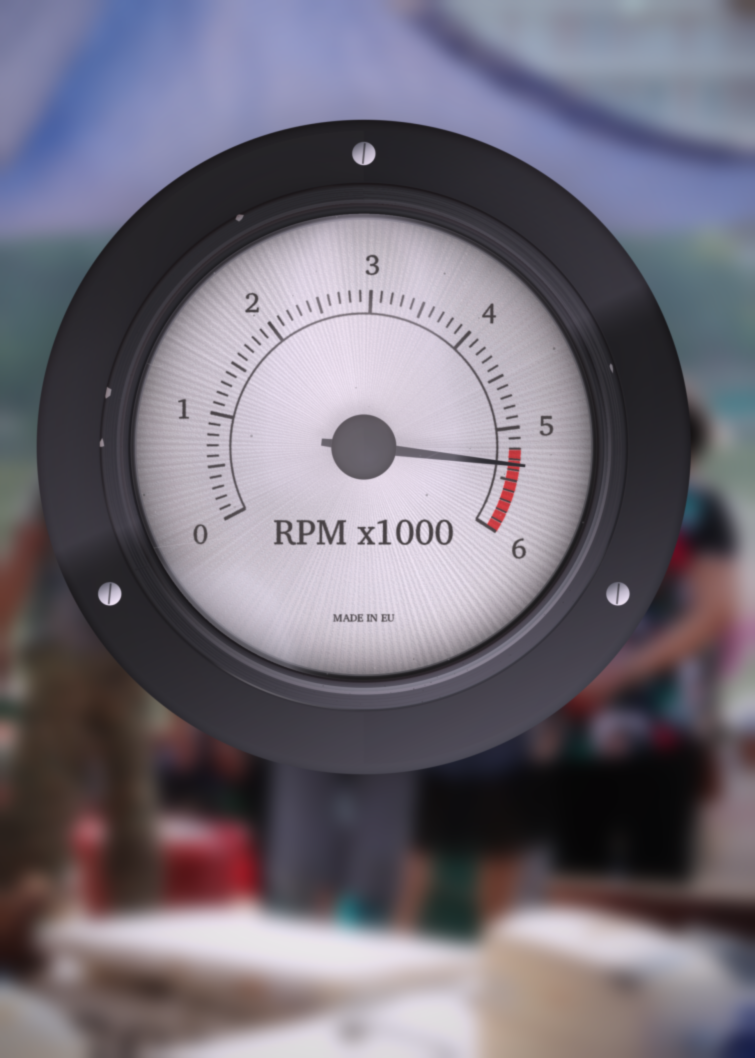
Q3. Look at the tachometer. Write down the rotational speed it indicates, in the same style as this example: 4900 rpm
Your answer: 5350 rpm
